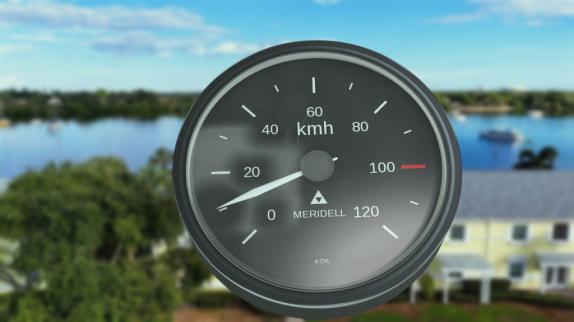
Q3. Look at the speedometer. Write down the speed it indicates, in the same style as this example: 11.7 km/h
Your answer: 10 km/h
